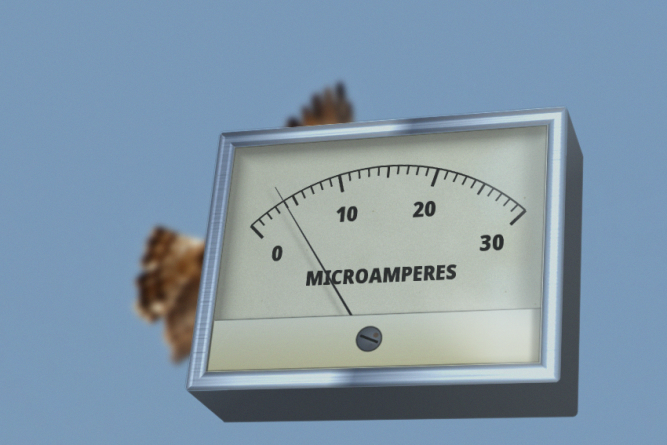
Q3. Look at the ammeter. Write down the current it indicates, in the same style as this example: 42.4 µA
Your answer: 4 µA
